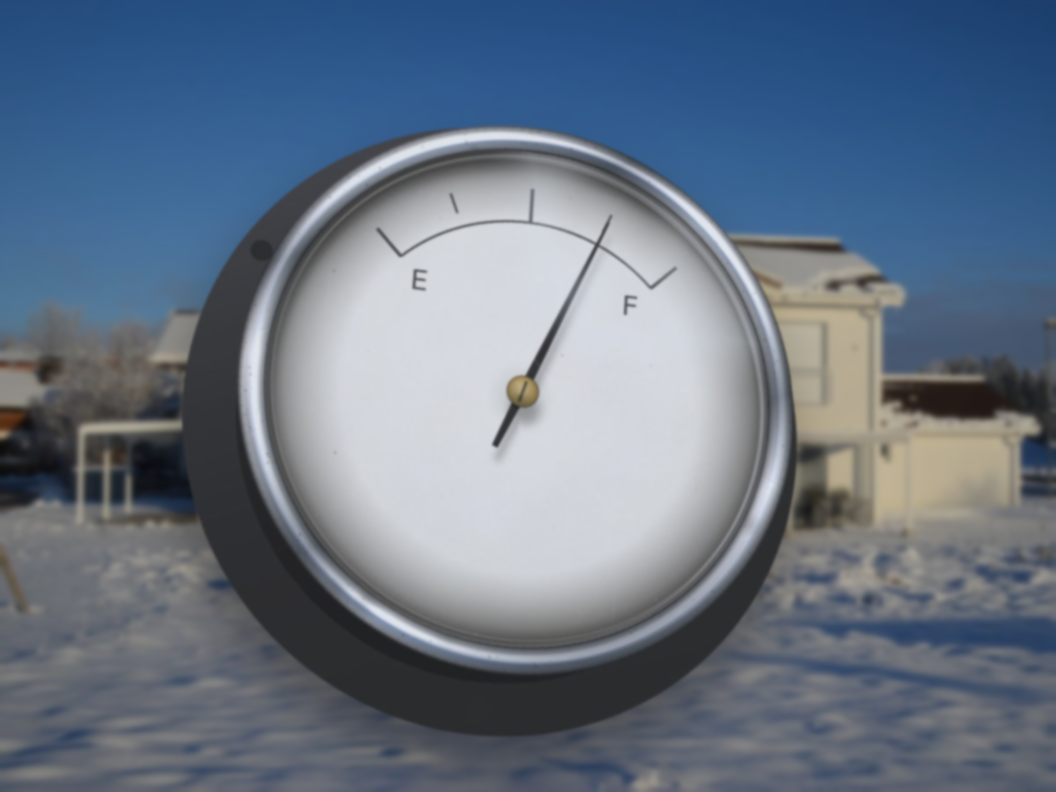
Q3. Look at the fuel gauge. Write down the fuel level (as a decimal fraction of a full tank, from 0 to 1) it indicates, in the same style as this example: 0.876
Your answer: 0.75
